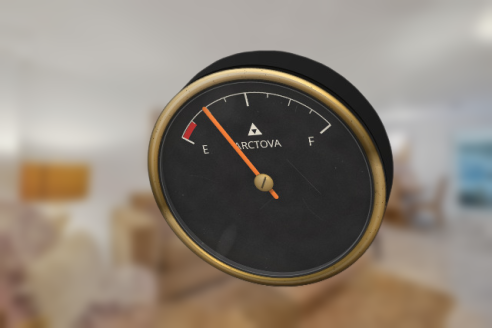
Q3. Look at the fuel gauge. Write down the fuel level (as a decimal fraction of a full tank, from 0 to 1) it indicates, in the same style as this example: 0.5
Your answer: 0.25
